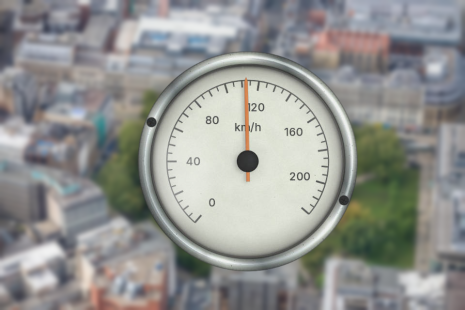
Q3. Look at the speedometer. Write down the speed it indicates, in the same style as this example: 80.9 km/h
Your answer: 112.5 km/h
